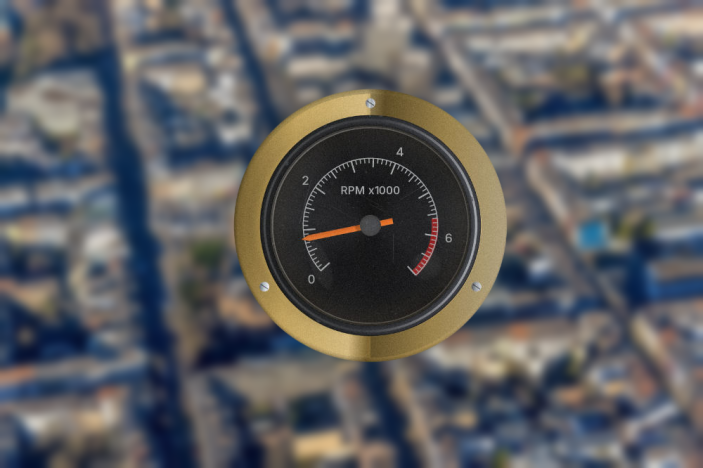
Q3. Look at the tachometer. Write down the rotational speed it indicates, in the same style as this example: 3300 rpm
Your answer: 800 rpm
